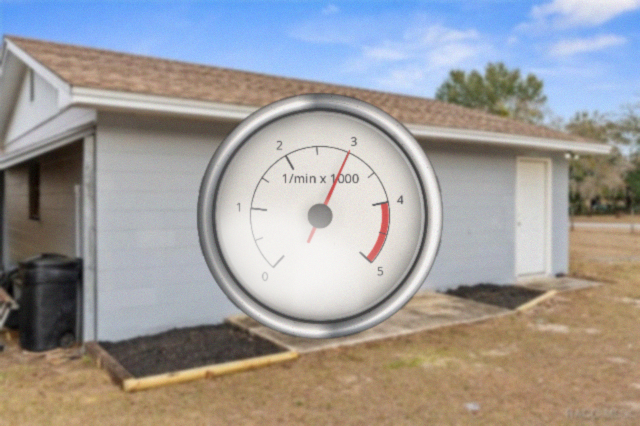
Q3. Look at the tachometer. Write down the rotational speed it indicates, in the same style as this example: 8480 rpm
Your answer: 3000 rpm
